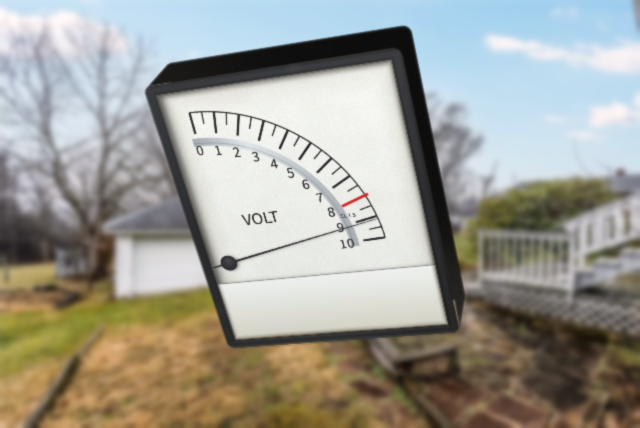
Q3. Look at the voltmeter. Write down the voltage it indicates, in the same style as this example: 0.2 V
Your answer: 9 V
